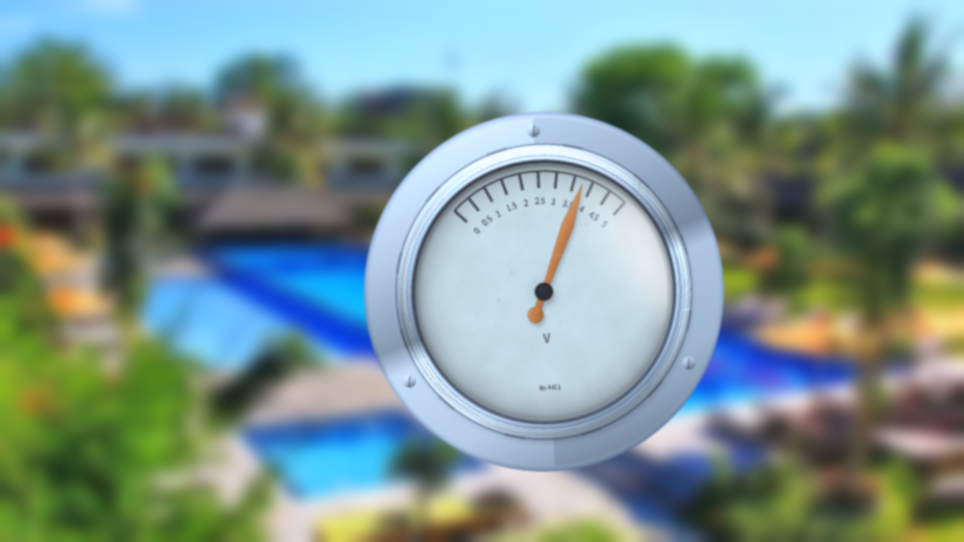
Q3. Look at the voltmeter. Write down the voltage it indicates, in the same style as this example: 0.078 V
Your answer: 3.75 V
